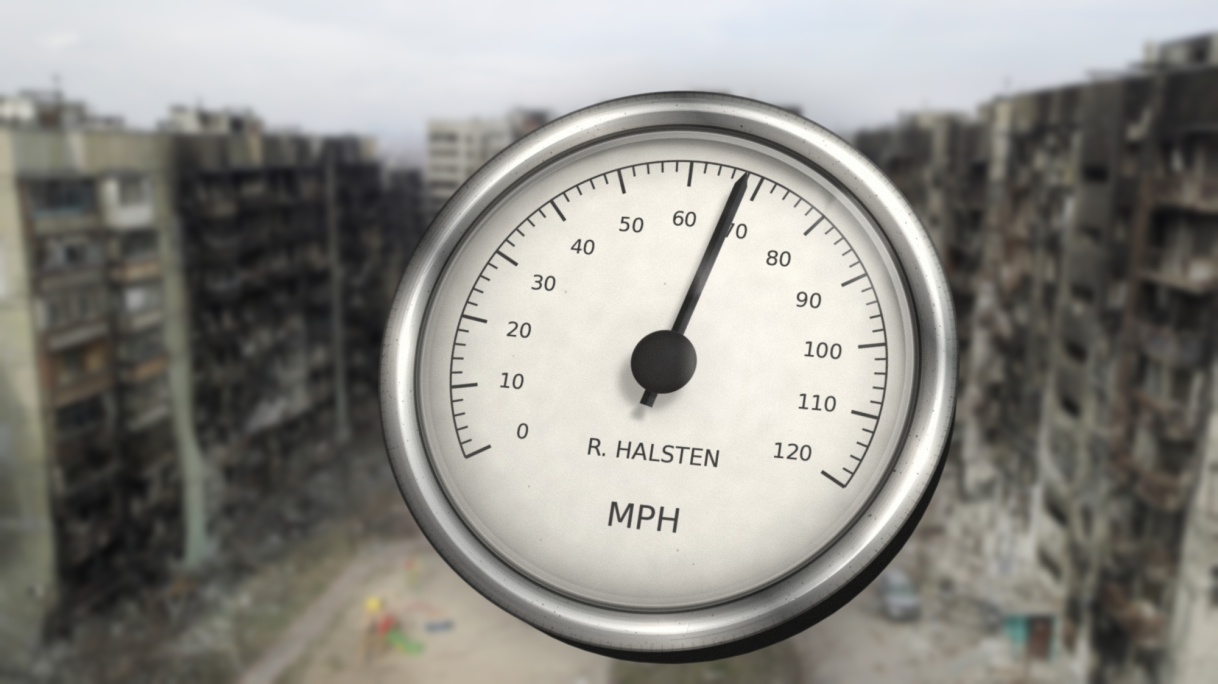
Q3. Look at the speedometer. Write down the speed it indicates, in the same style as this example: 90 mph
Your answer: 68 mph
